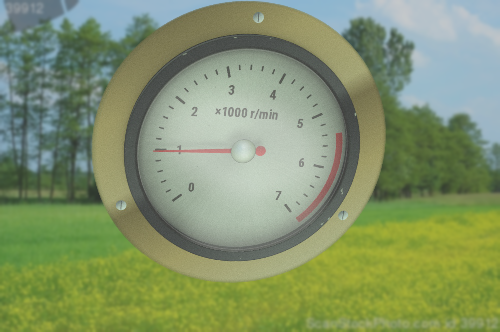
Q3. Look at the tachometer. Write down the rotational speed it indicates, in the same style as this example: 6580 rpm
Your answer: 1000 rpm
